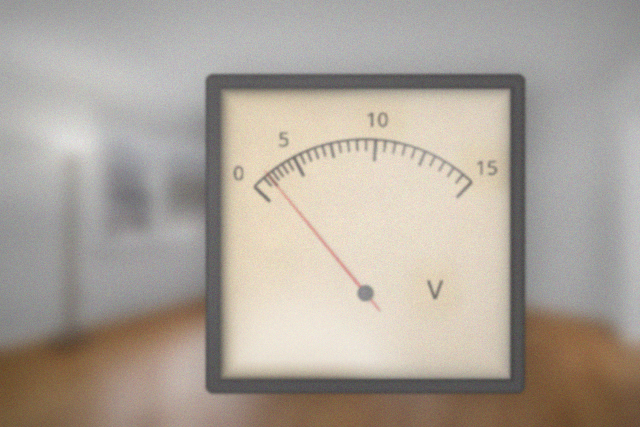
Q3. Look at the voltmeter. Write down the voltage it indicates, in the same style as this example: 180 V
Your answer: 2.5 V
